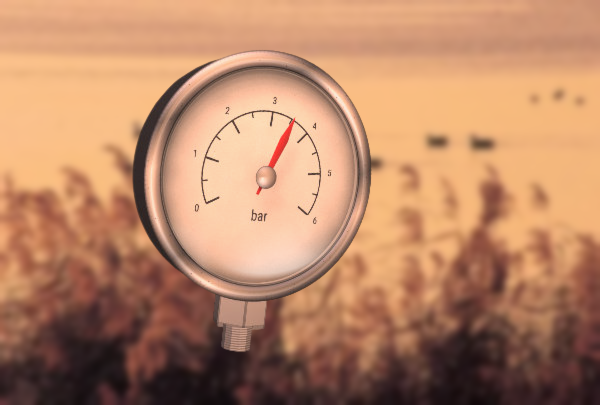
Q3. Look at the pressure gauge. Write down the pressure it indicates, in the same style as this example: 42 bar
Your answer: 3.5 bar
